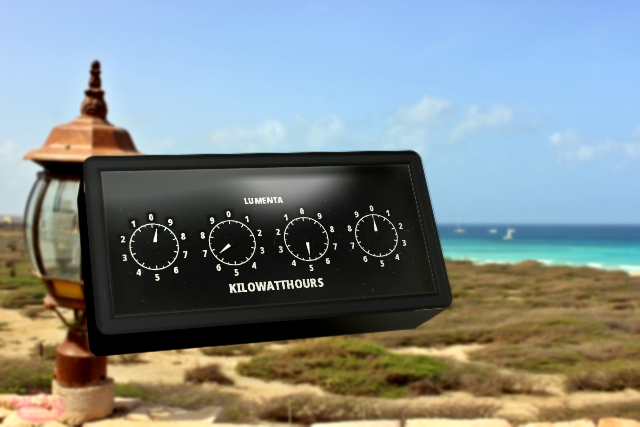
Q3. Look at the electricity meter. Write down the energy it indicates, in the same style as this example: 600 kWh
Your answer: 9650 kWh
